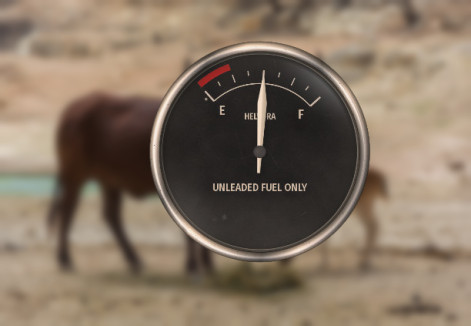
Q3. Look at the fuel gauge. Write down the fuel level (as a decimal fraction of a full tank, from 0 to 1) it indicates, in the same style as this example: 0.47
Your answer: 0.5
